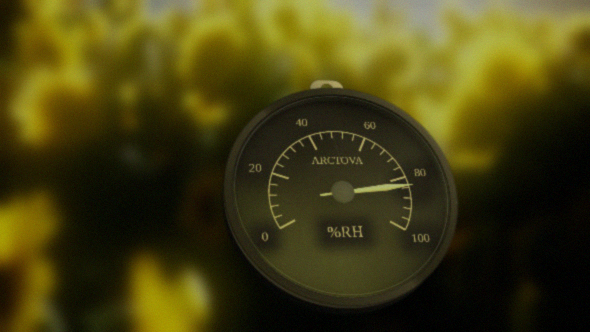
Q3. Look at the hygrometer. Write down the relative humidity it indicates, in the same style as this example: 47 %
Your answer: 84 %
